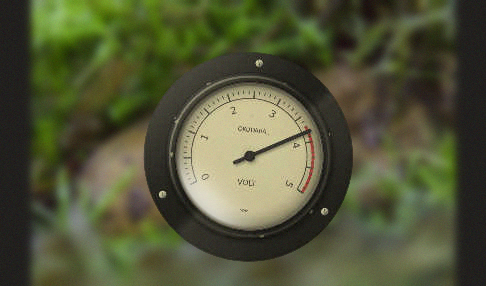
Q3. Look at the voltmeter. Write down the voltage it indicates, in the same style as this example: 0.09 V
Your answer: 3.8 V
